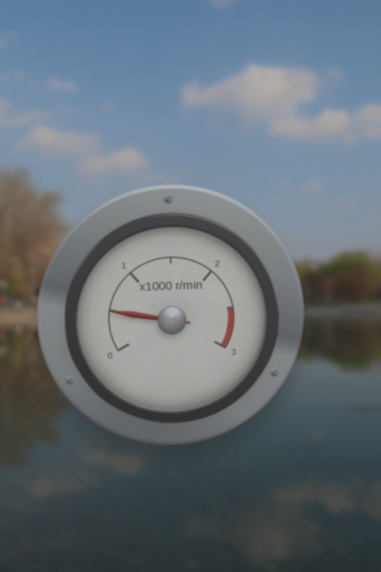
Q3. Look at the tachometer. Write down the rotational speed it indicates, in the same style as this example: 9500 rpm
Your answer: 500 rpm
